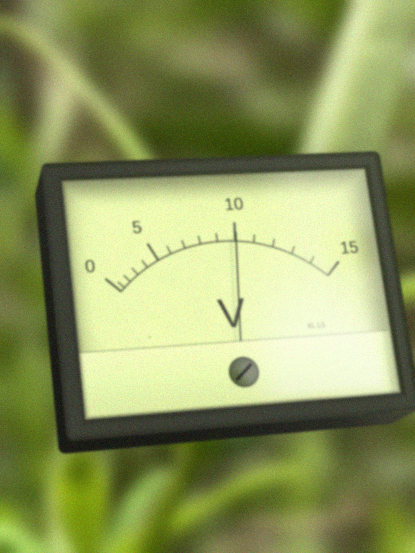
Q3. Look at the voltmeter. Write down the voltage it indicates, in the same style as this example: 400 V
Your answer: 10 V
